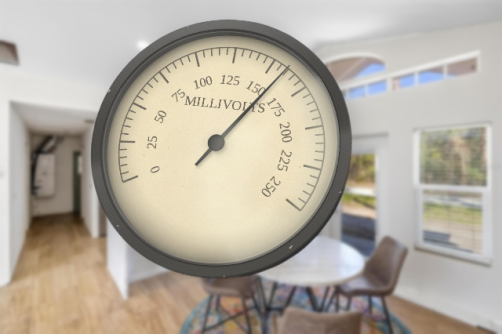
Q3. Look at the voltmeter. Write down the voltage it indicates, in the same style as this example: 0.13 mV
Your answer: 160 mV
